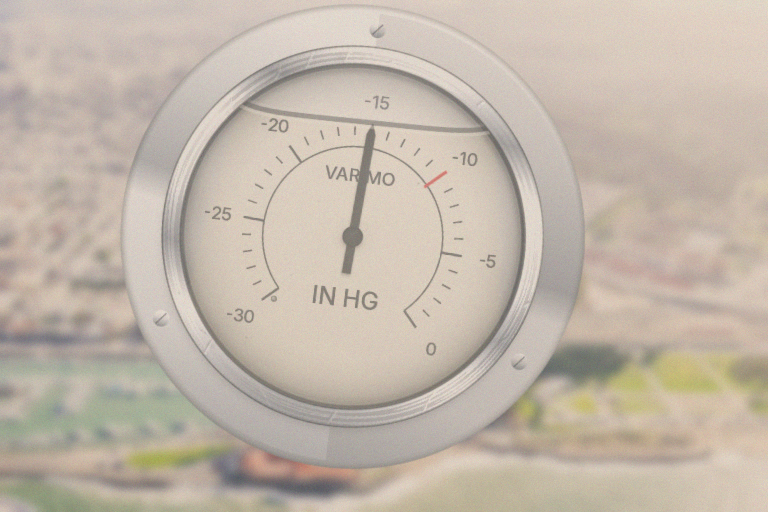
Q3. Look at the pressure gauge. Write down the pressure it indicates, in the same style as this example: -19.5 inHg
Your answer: -15 inHg
